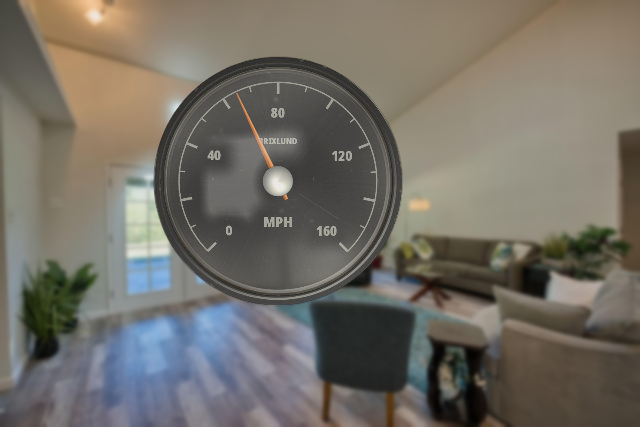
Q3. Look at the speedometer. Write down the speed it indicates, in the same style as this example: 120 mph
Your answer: 65 mph
